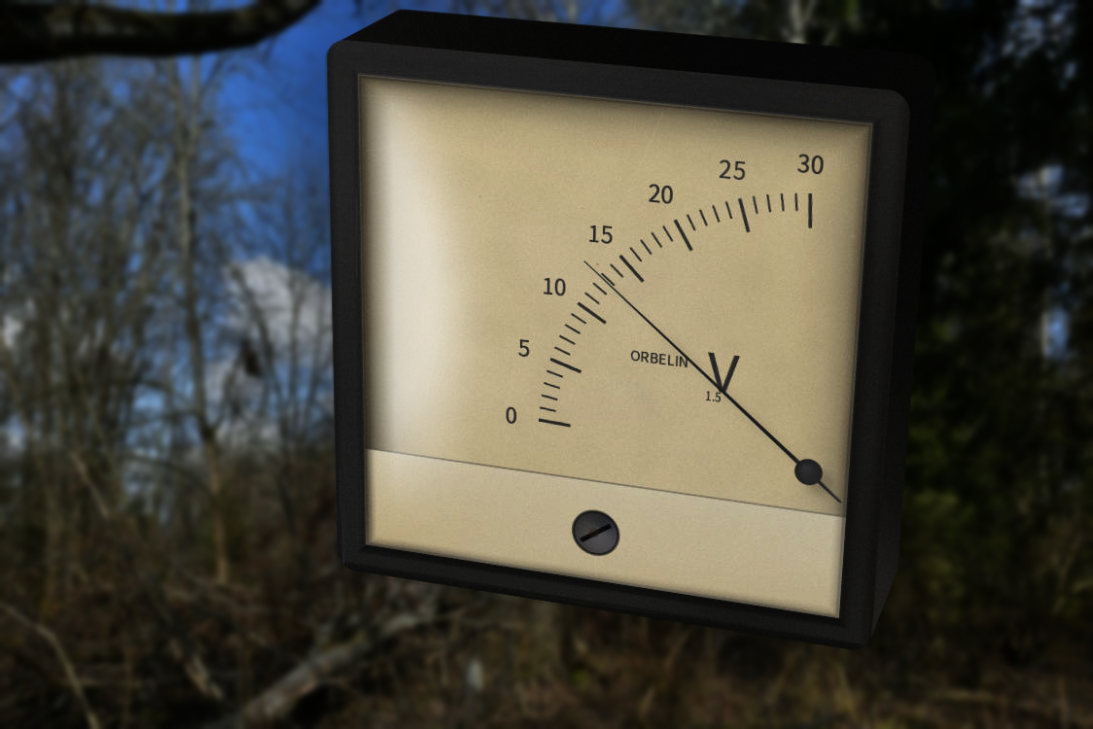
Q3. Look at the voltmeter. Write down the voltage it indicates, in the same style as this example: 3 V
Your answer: 13 V
